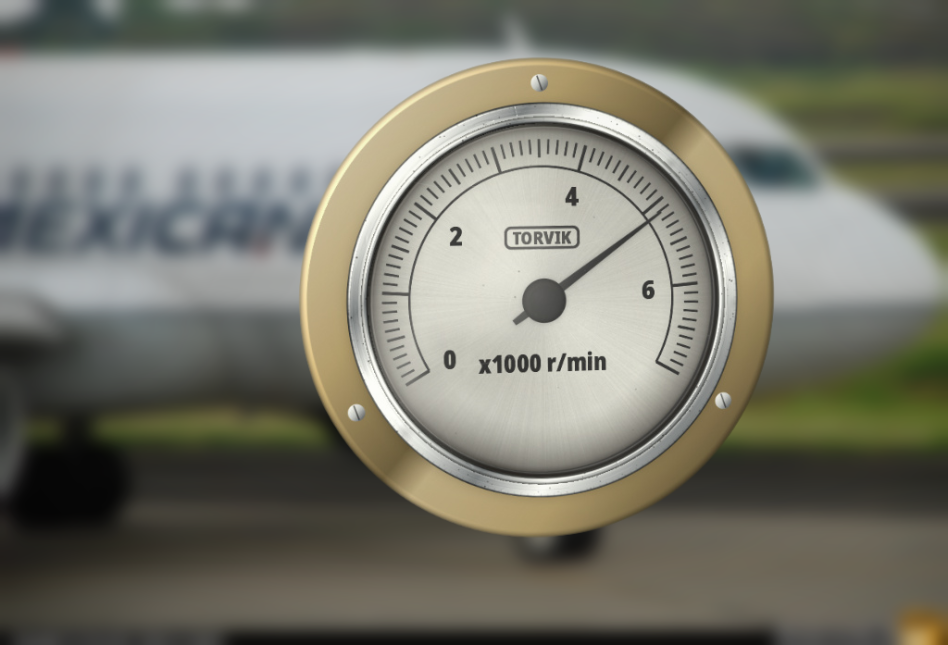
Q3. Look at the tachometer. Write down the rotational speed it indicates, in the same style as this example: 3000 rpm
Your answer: 5100 rpm
